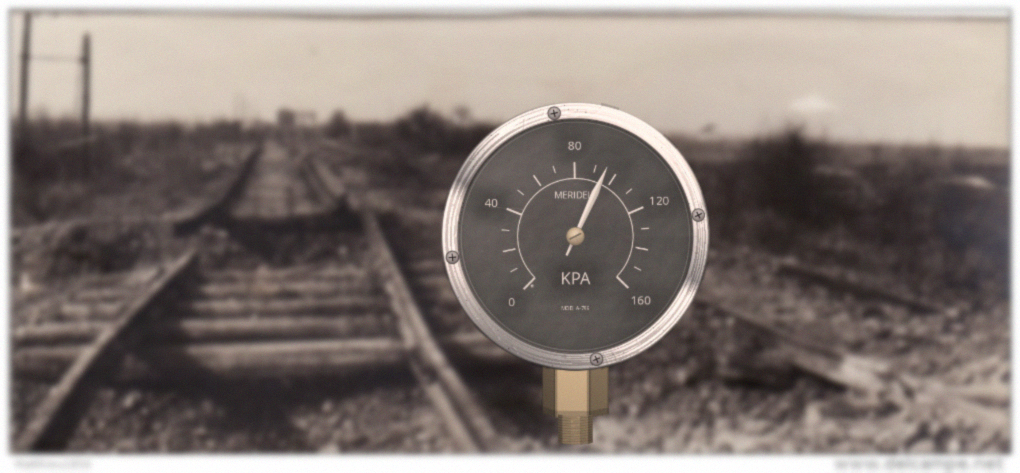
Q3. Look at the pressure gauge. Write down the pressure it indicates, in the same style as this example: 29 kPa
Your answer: 95 kPa
